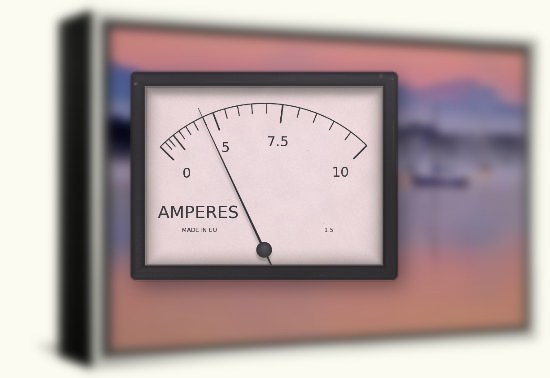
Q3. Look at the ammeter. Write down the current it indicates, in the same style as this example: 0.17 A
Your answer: 4.5 A
